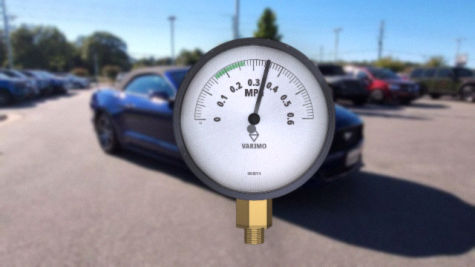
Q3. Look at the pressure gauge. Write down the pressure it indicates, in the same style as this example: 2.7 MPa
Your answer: 0.35 MPa
